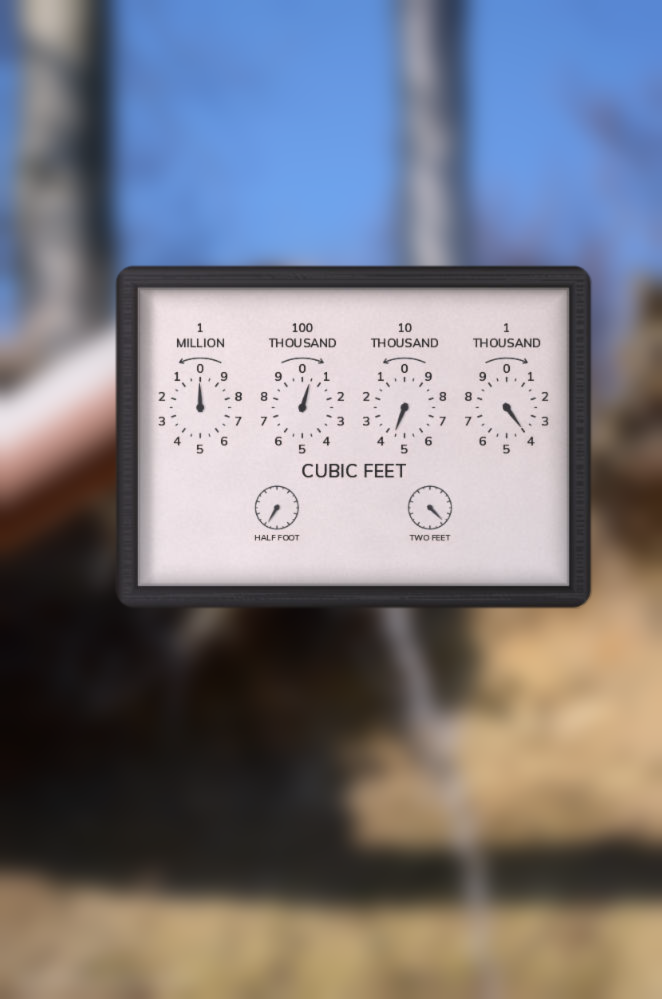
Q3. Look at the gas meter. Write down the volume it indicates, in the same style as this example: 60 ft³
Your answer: 4400 ft³
